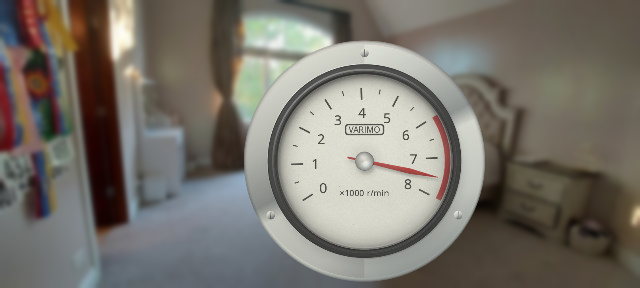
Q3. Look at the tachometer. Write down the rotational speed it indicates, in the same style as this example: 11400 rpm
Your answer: 7500 rpm
